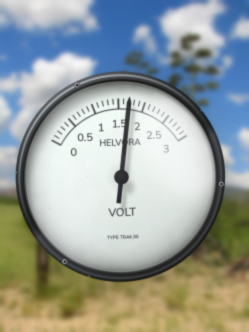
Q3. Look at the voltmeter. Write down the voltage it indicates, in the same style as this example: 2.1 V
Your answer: 1.7 V
